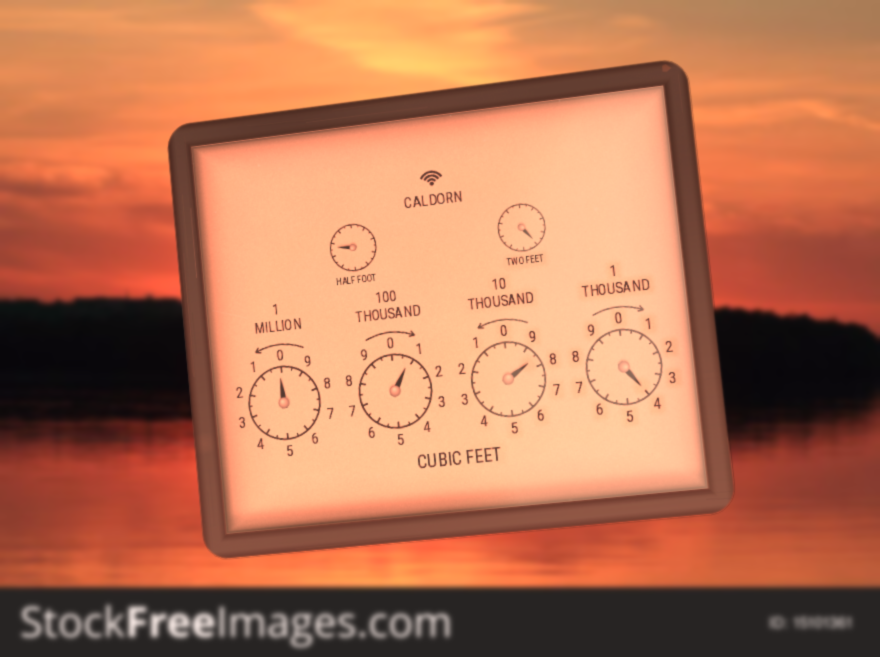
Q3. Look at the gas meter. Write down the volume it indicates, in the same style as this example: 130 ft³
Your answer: 8400 ft³
